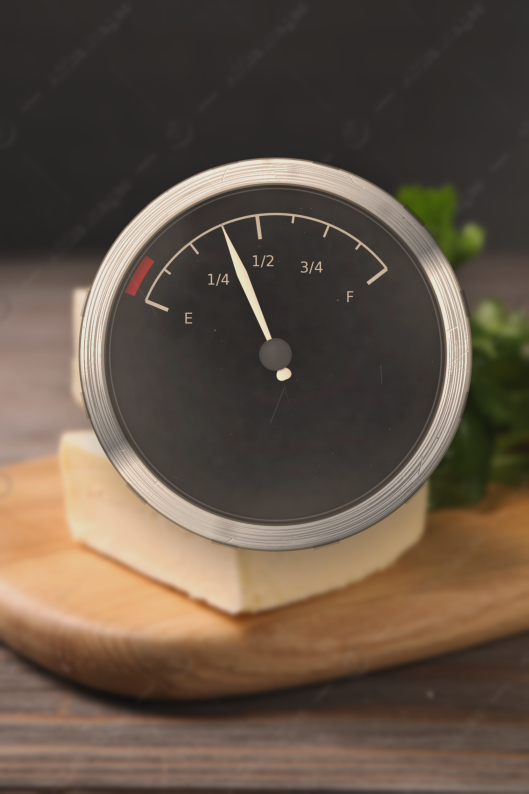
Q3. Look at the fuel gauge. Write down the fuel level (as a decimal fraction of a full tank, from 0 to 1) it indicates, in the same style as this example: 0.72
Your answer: 0.375
